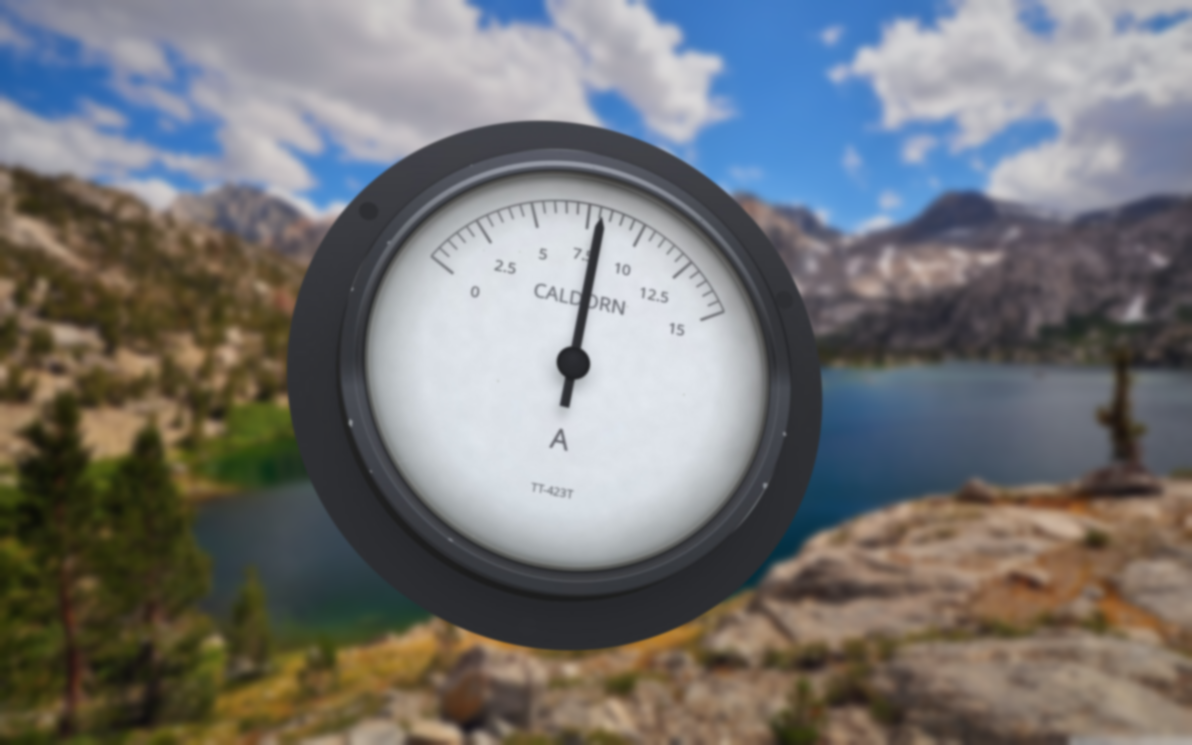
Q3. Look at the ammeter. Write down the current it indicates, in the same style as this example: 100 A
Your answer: 8 A
